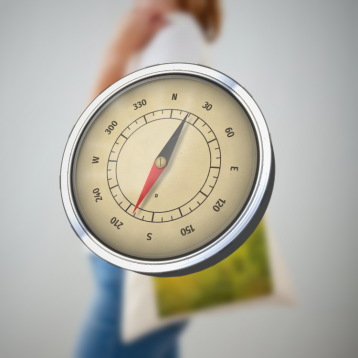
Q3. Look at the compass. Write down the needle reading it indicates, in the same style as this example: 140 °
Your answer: 200 °
